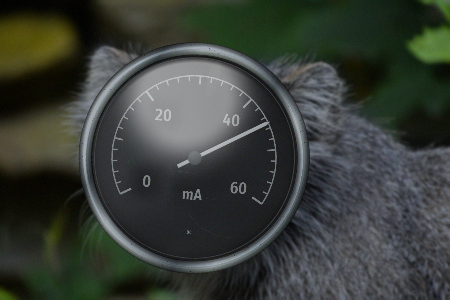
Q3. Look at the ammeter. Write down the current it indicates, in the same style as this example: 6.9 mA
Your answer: 45 mA
